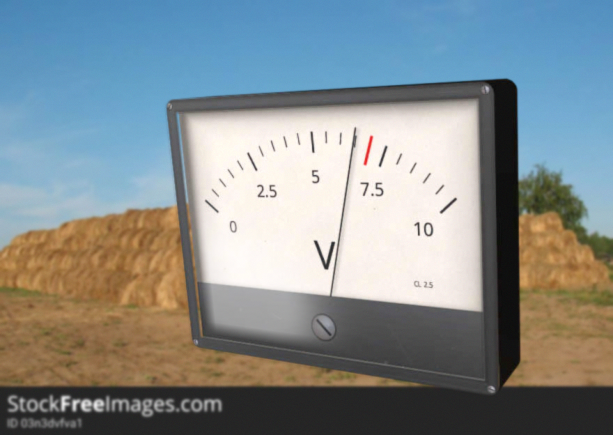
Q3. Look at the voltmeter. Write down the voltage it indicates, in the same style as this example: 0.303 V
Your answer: 6.5 V
